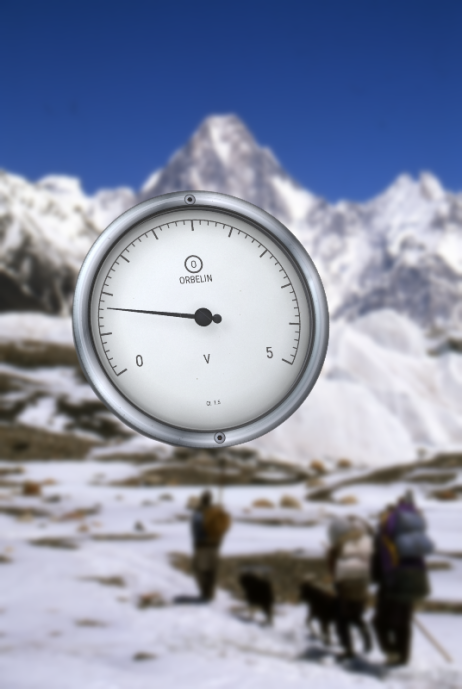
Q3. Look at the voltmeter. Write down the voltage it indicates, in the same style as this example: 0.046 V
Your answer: 0.8 V
